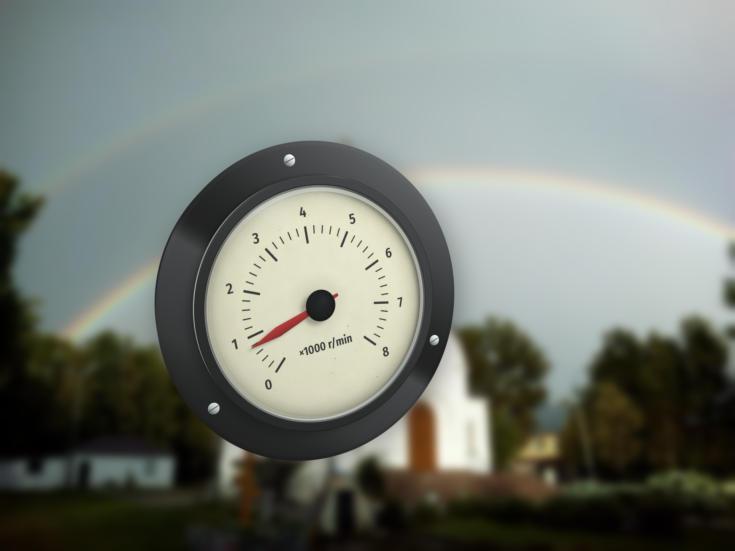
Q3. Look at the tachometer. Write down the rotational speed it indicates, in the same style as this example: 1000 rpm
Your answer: 800 rpm
